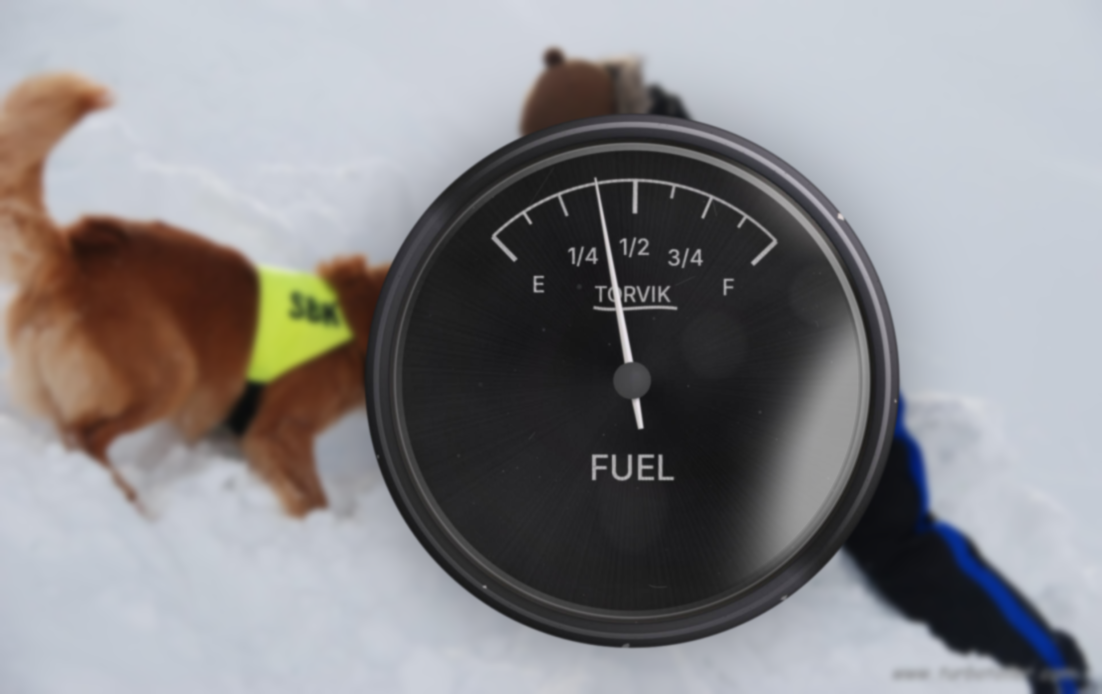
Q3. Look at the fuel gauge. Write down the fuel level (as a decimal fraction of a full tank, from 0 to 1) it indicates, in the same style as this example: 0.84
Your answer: 0.375
